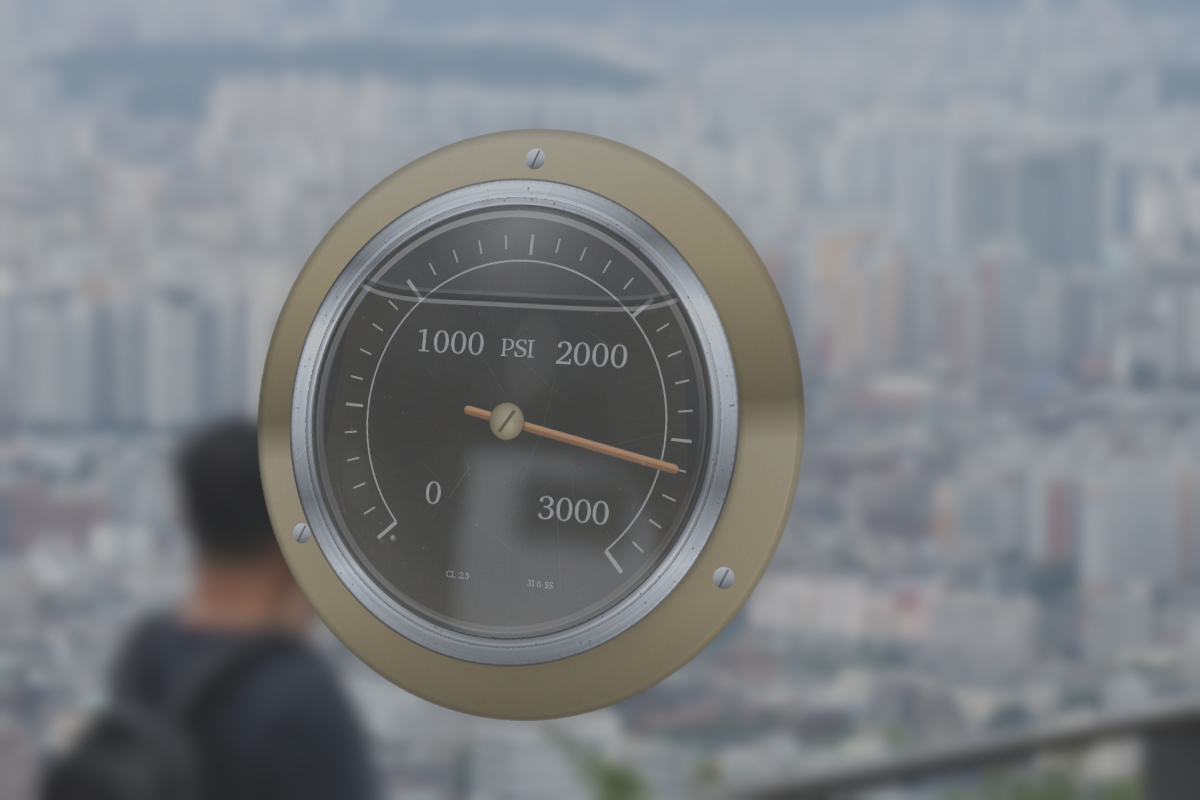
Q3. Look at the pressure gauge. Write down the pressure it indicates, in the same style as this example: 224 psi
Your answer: 2600 psi
